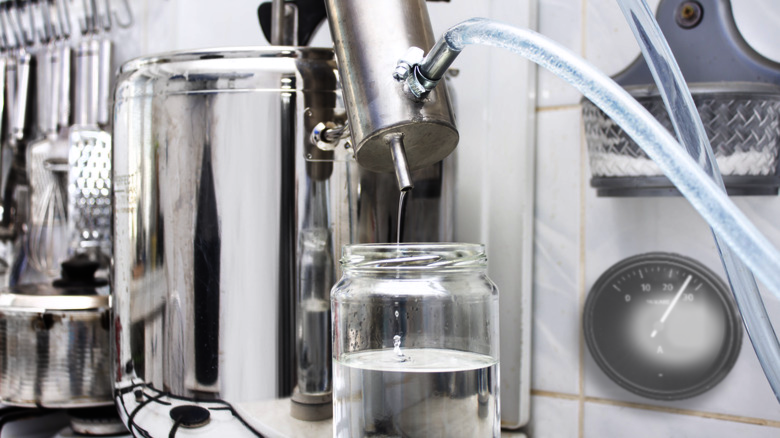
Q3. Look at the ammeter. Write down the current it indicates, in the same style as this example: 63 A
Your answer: 26 A
